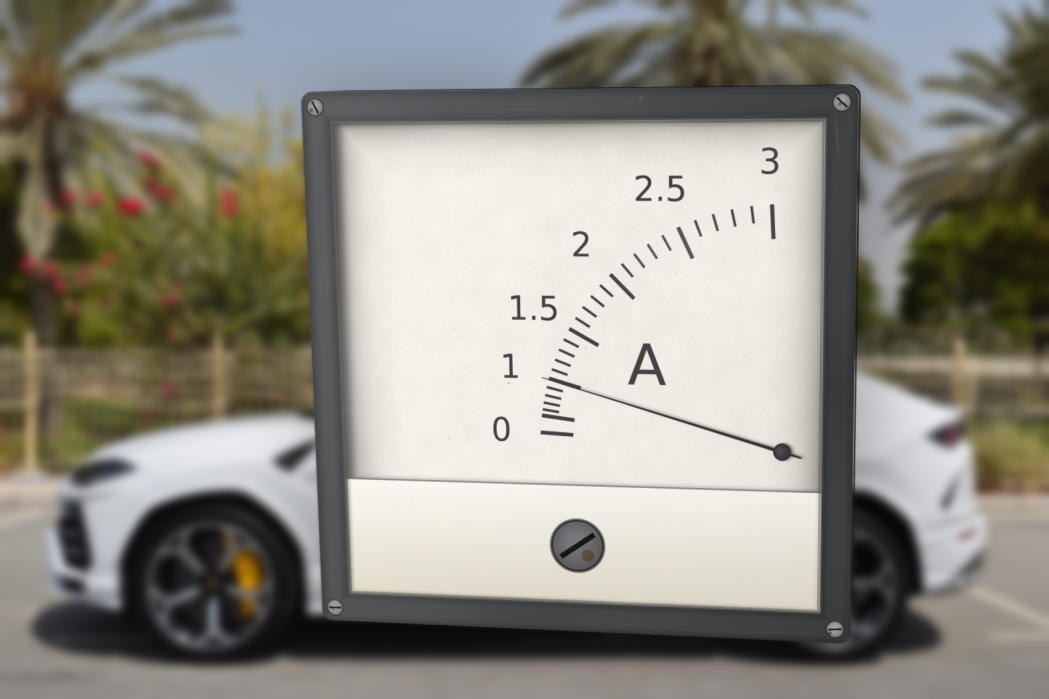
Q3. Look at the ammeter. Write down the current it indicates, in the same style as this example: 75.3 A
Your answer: 1 A
